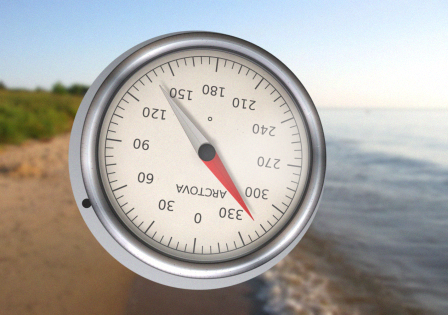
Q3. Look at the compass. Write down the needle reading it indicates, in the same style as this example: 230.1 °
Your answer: 317.5 °
